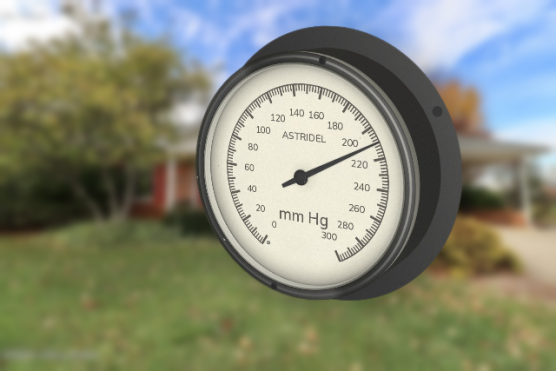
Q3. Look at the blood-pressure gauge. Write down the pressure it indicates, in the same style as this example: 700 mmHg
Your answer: 210 mmHg
